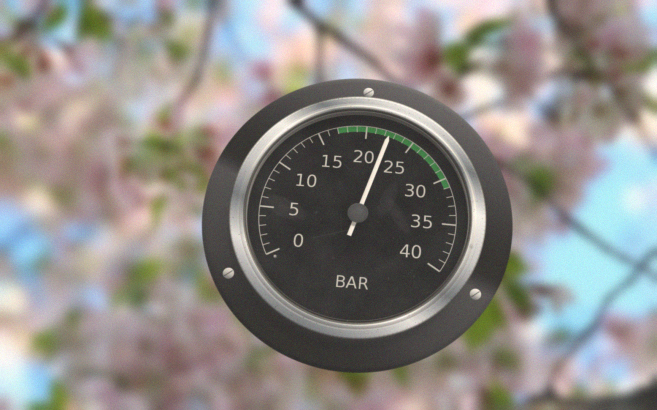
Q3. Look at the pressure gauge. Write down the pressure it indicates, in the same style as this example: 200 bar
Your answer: 22.5 bar
